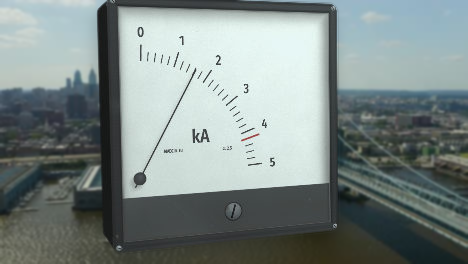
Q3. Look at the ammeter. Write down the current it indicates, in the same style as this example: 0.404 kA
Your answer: 1.6 kA
